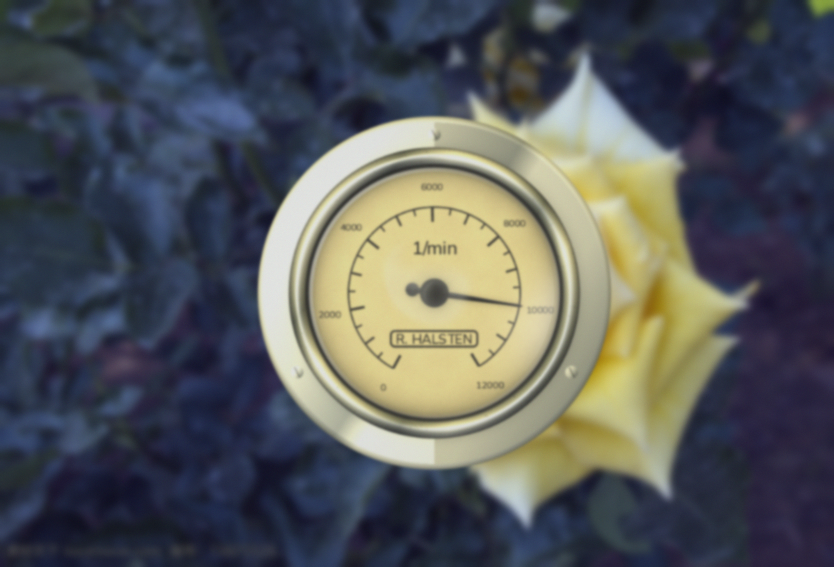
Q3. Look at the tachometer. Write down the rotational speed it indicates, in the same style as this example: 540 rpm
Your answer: 10000 rpm
